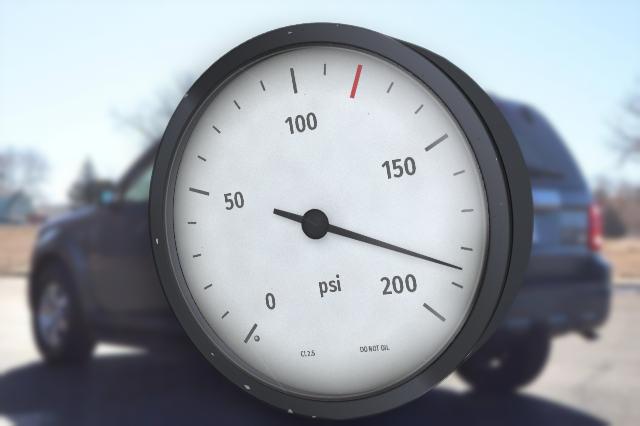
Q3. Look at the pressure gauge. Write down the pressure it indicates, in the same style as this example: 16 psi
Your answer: 185 psi
